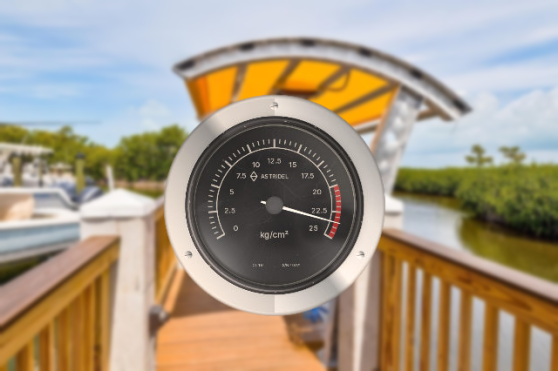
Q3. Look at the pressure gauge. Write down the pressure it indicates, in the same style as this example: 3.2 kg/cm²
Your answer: 23.5 kg/cm²
